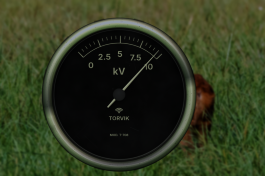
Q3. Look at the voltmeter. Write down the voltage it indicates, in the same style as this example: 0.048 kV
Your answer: 9.5 kV
